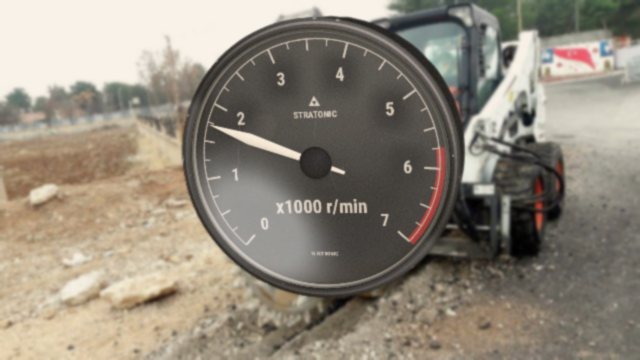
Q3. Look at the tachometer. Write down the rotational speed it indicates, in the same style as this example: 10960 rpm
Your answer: 1750 rpm
